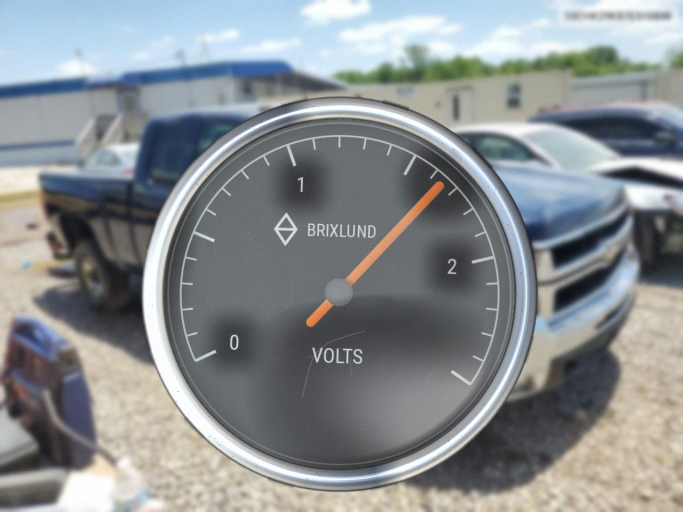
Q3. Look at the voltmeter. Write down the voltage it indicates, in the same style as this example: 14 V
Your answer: 1.65 V
